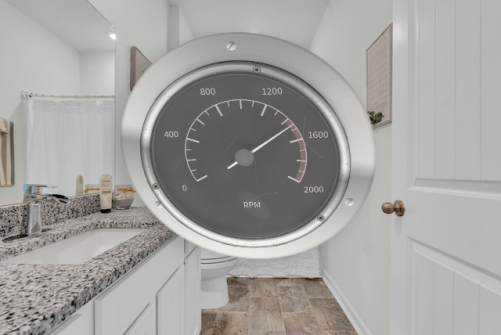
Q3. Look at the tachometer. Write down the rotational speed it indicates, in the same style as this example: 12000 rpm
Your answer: 1450 rpm
